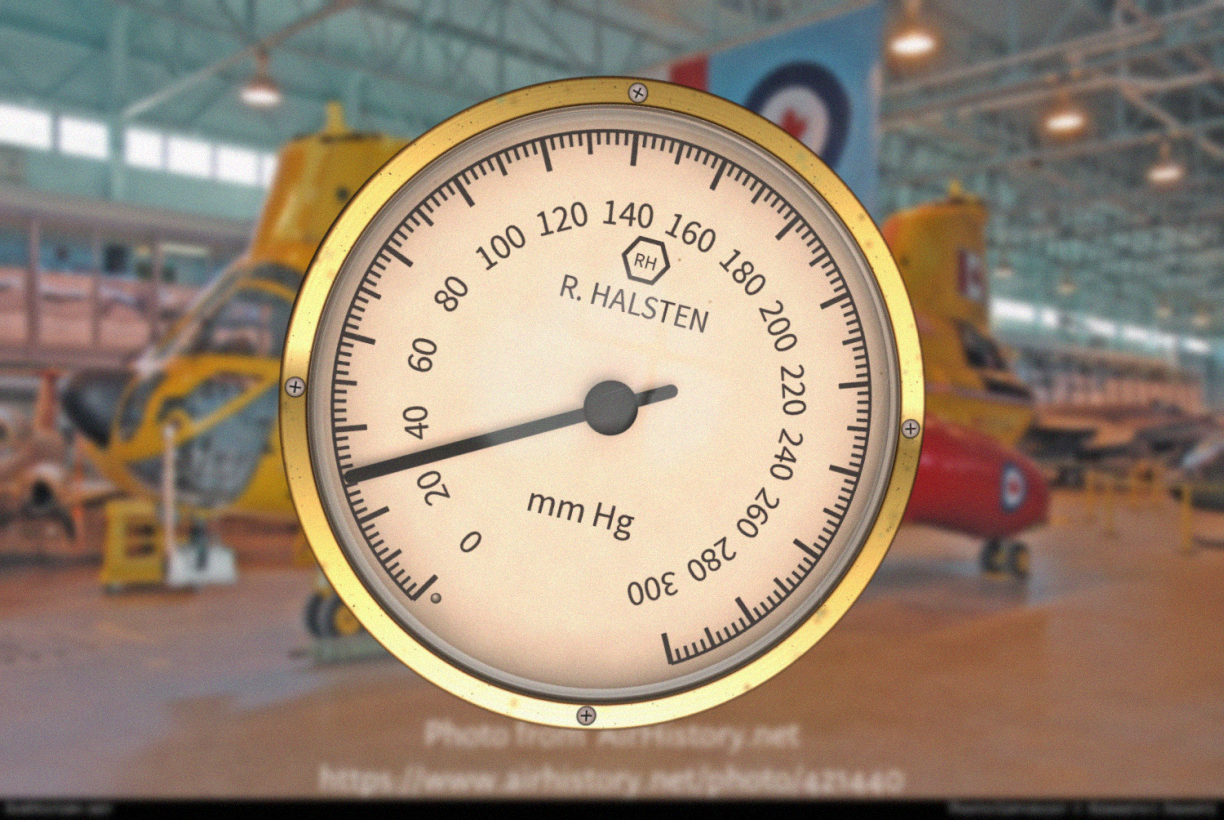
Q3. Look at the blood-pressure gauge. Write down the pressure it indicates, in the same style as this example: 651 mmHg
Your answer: 30 mmHg
